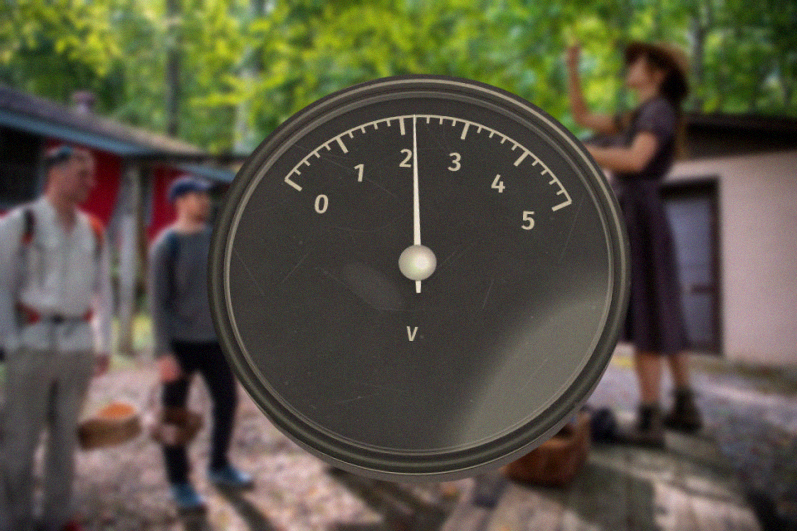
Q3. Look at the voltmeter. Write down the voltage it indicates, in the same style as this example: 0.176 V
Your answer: 2.2 V
